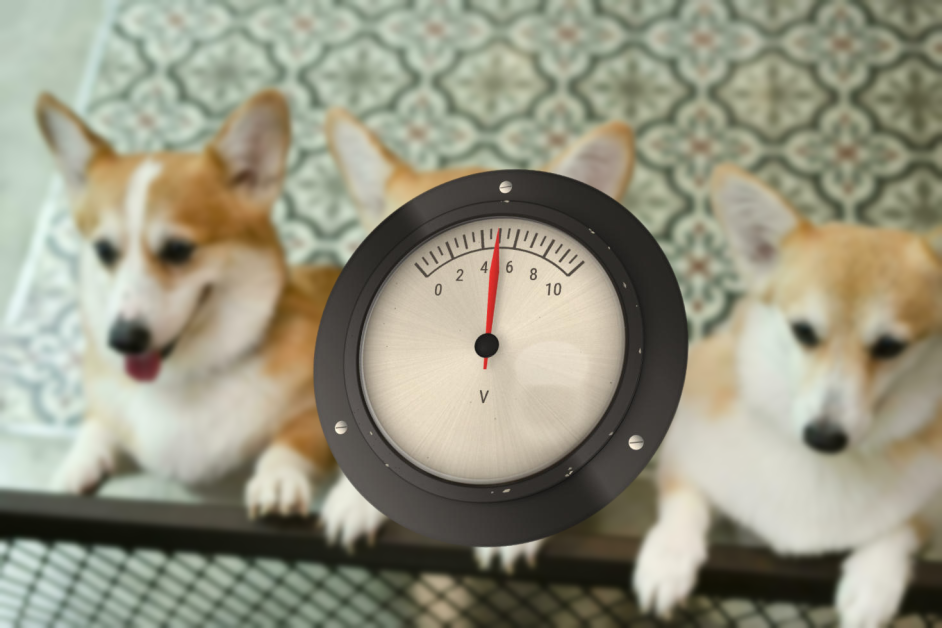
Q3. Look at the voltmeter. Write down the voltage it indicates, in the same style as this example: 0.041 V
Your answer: 5 V
